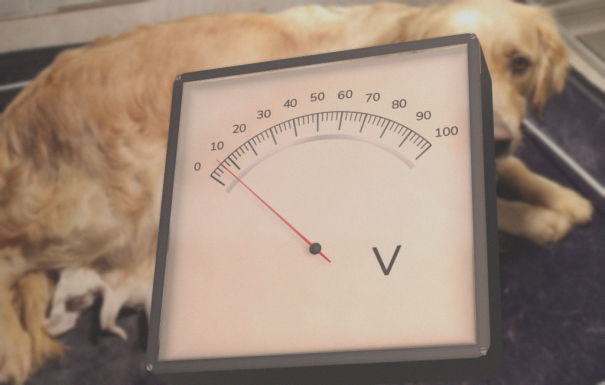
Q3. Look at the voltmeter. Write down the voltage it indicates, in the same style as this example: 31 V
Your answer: 6 V
